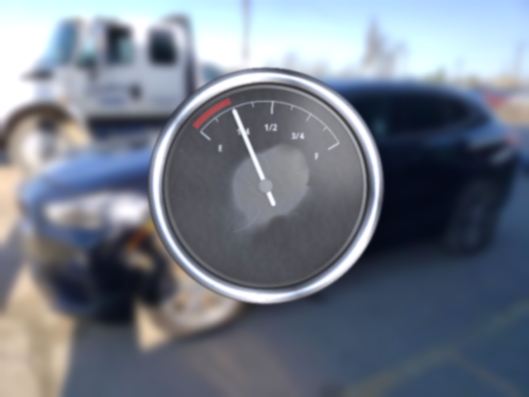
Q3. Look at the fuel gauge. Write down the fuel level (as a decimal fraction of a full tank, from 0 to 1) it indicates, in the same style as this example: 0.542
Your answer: 0.25
